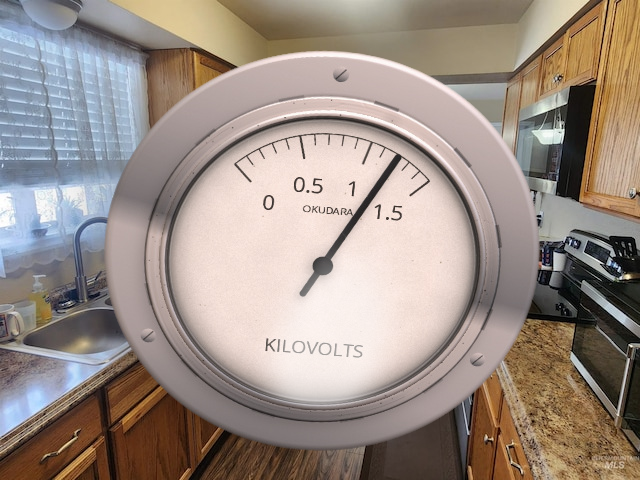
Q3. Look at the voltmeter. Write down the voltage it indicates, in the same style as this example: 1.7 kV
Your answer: 1.2 kV
